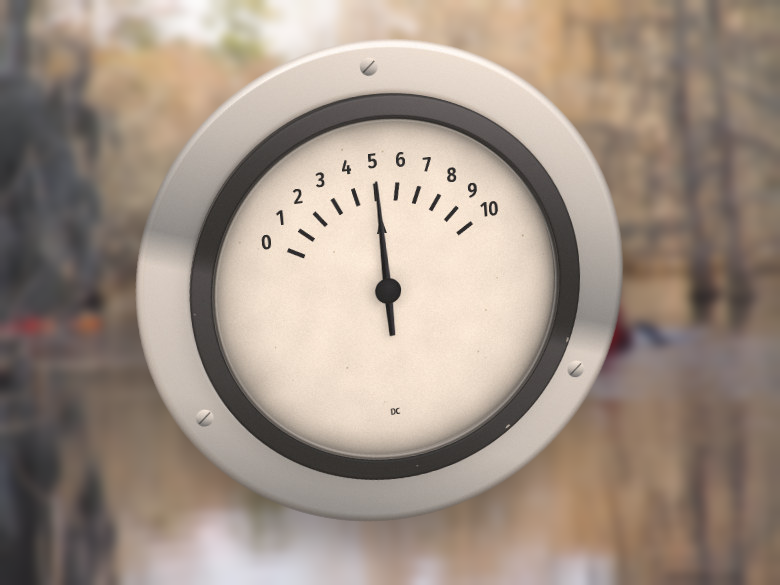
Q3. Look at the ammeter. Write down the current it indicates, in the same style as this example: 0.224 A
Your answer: 5 A
